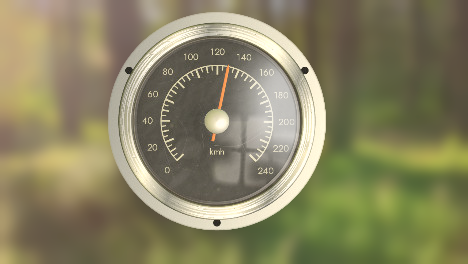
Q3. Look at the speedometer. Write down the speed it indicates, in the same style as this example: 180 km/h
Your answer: 130 km/h
